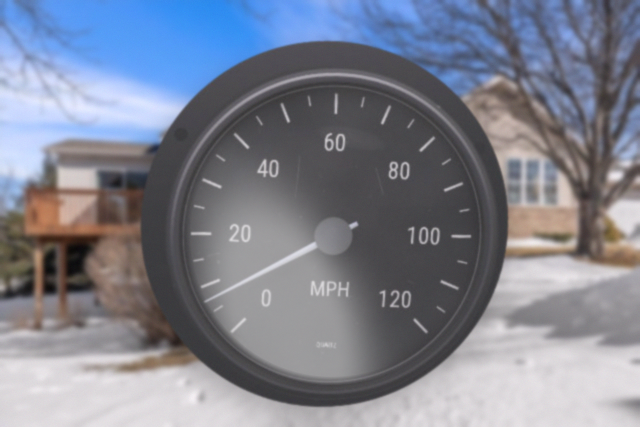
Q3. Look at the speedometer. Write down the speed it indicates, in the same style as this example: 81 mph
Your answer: 7.5 mph
